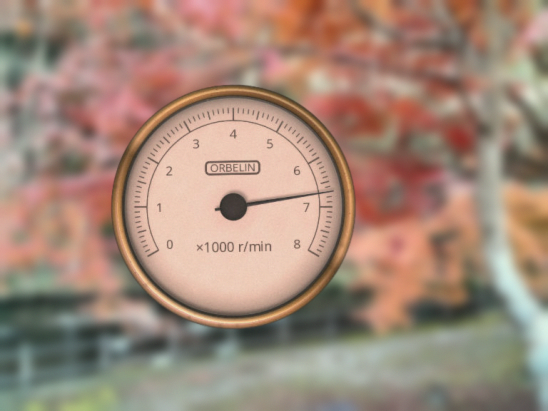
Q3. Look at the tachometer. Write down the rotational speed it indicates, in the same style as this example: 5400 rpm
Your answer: 6700 rpm
